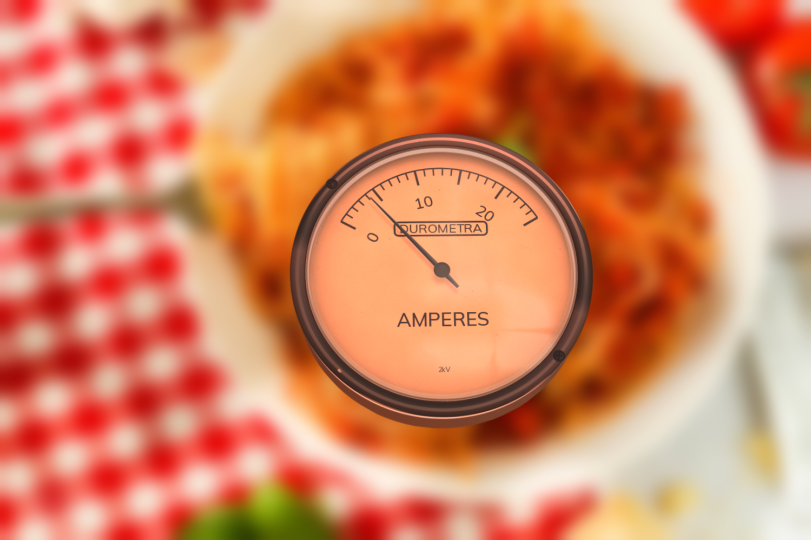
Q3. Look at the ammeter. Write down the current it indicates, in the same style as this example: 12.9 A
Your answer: 4 A
